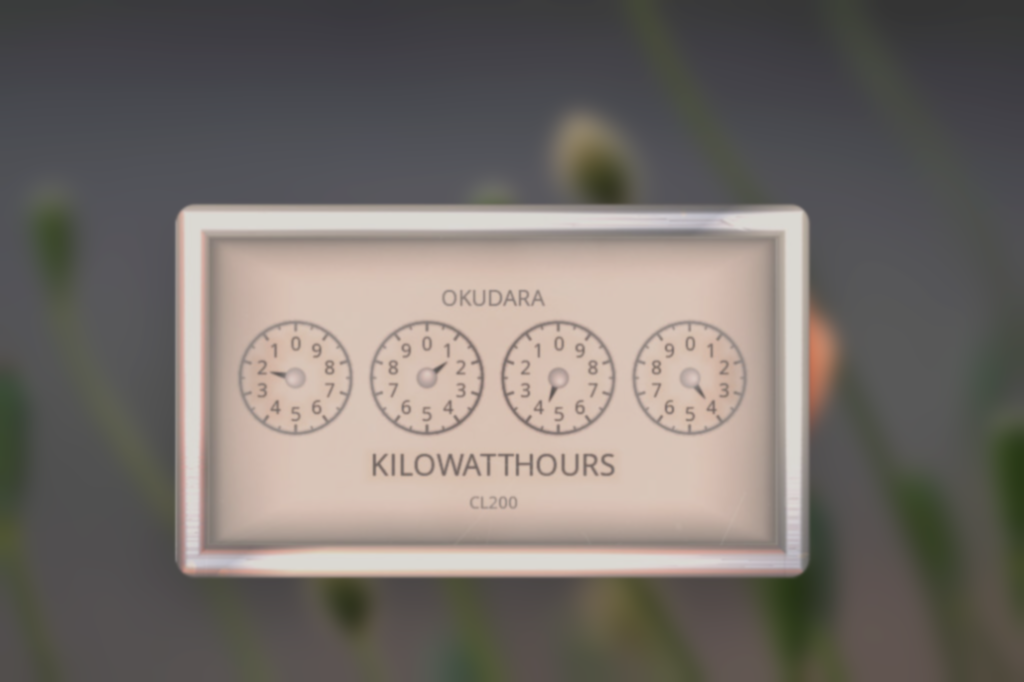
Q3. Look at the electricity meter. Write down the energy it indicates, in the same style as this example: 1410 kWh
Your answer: 2144 kWh
